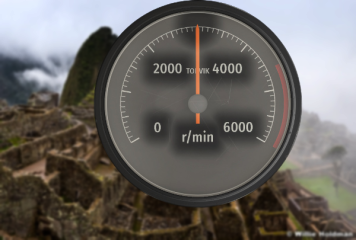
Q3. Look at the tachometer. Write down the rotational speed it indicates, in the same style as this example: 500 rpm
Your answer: 3000 rpm
